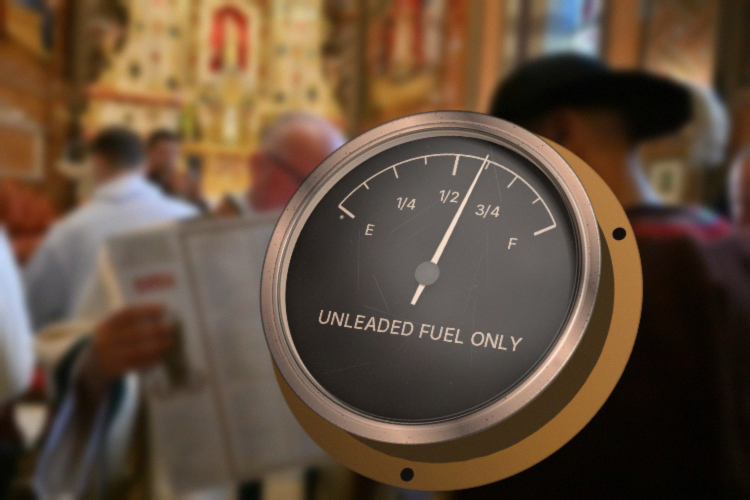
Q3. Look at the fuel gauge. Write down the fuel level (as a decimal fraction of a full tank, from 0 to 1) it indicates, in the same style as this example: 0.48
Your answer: 0.625
